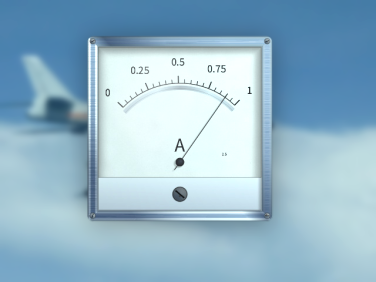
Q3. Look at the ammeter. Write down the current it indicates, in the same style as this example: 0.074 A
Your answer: 0.9 A
